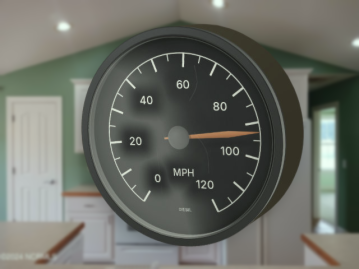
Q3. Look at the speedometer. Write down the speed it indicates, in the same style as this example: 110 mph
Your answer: 92.5 mph
